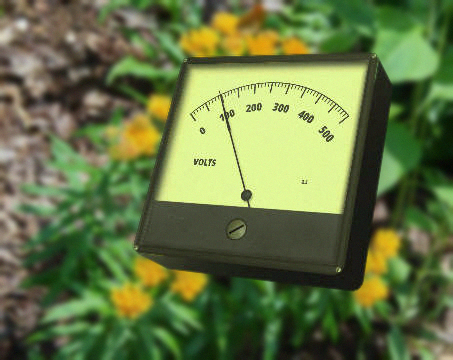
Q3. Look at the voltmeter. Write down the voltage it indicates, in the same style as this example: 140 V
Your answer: 100 V
